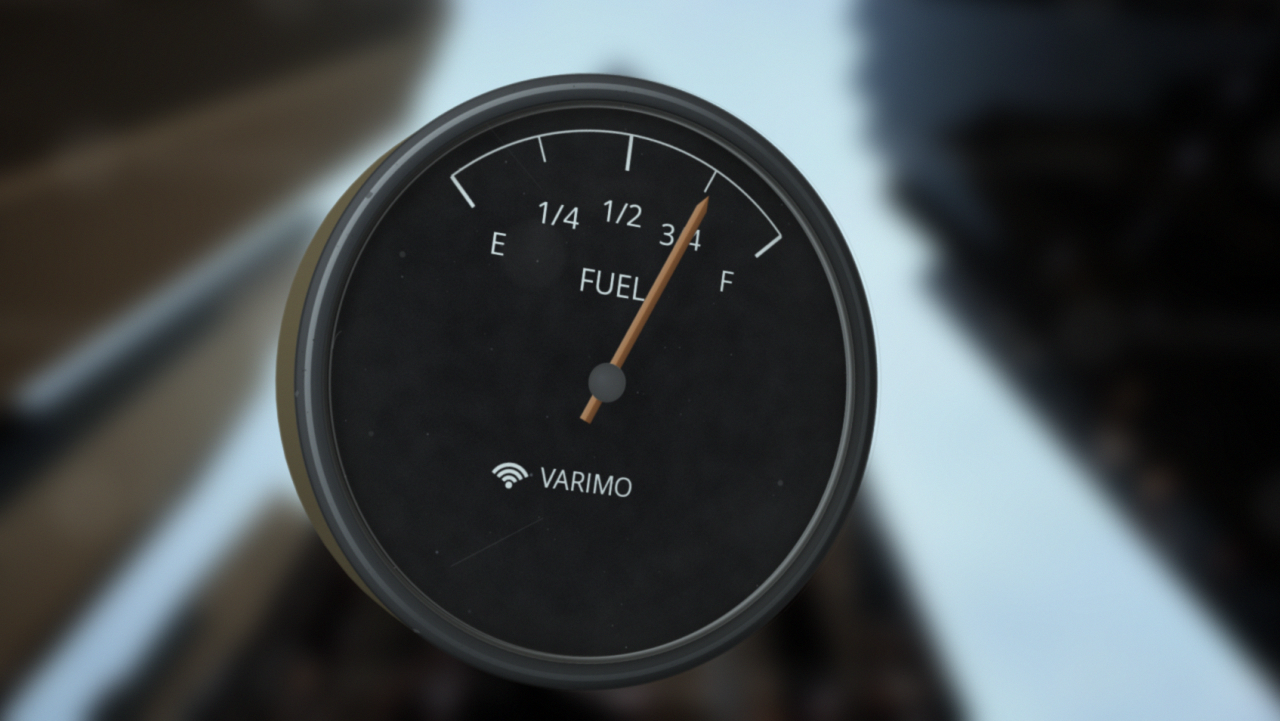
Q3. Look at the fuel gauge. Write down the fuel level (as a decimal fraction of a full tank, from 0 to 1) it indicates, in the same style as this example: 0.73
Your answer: 0.75
